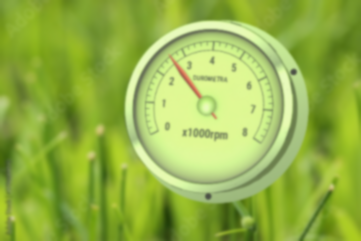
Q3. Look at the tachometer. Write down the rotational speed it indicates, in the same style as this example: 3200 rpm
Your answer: 2600 rpm
